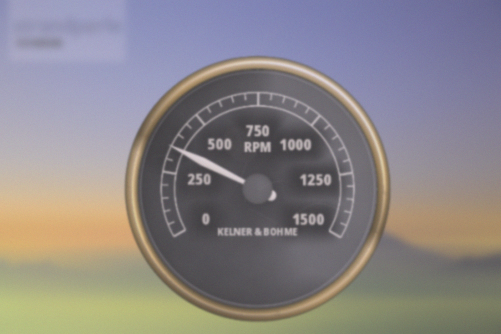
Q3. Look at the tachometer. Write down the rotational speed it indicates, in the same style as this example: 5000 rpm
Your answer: 350 rpm
